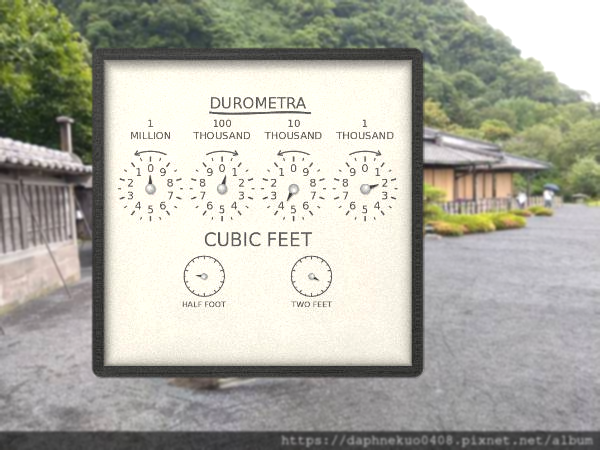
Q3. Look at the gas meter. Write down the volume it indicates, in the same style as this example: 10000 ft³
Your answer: 4200 ft³
